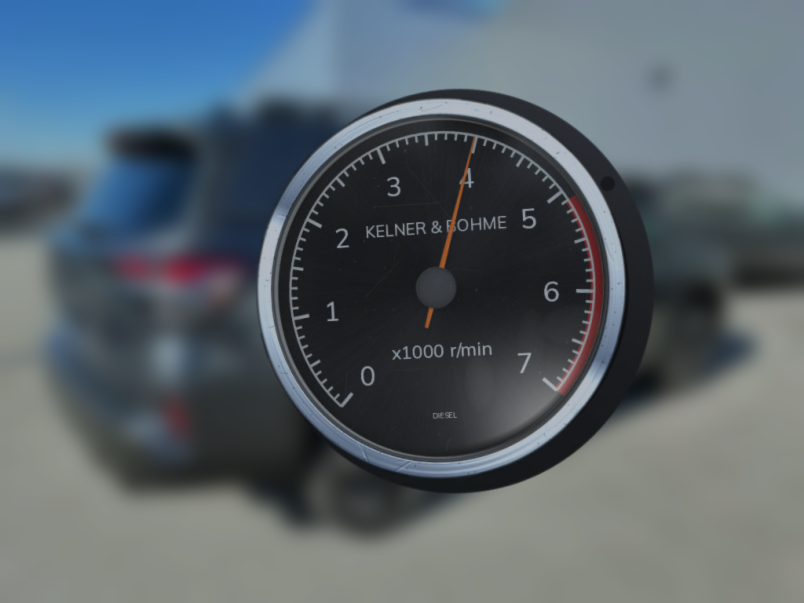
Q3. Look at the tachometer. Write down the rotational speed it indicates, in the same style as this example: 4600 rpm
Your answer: 4000 rpm
